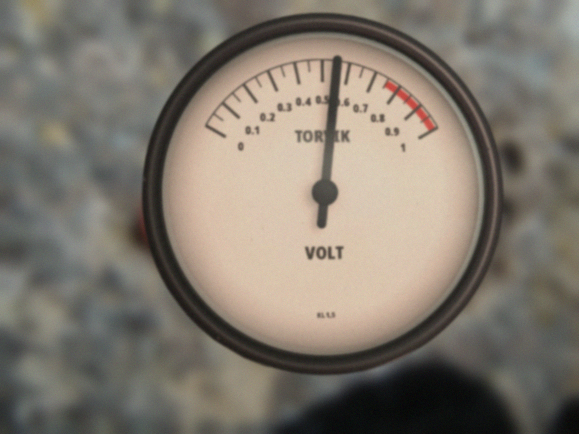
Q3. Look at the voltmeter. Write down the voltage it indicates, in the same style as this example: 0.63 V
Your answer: 0.55 V
